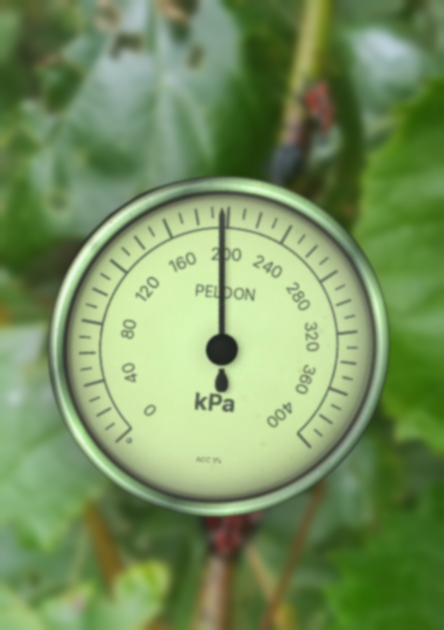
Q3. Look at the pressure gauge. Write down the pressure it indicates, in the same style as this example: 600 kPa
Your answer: 195 kPa
